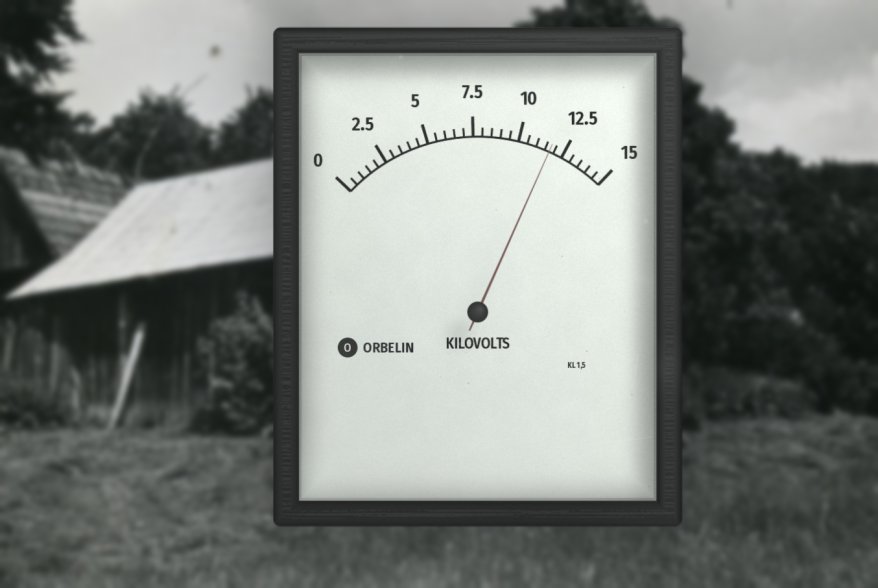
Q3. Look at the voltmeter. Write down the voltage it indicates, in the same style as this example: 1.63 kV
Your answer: 11.75 kV
